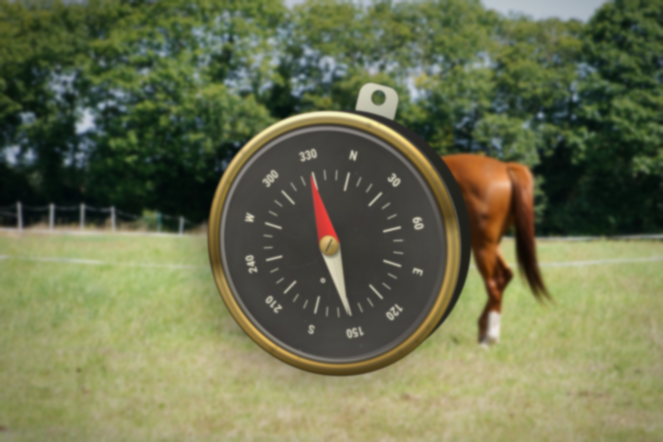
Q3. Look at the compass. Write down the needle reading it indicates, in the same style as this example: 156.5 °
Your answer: 330 °
